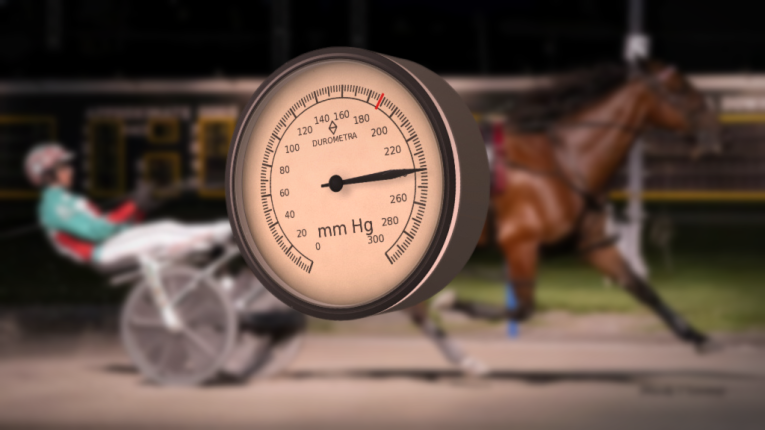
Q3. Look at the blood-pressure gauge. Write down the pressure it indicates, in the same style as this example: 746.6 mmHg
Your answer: 240 mmHg
